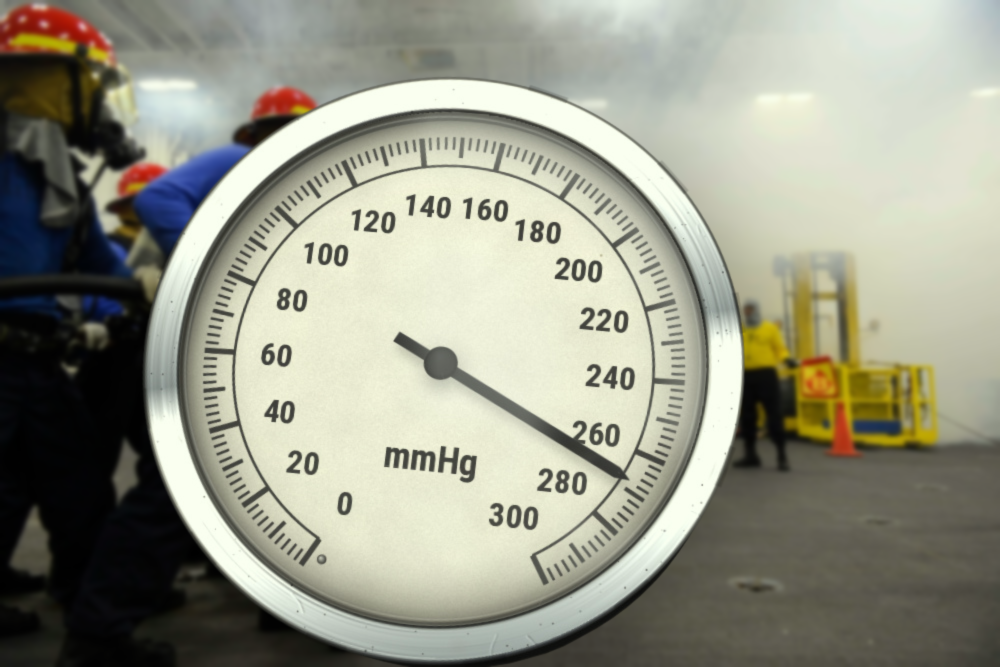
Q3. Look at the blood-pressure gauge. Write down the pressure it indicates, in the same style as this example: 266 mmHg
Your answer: 268 mmHg
